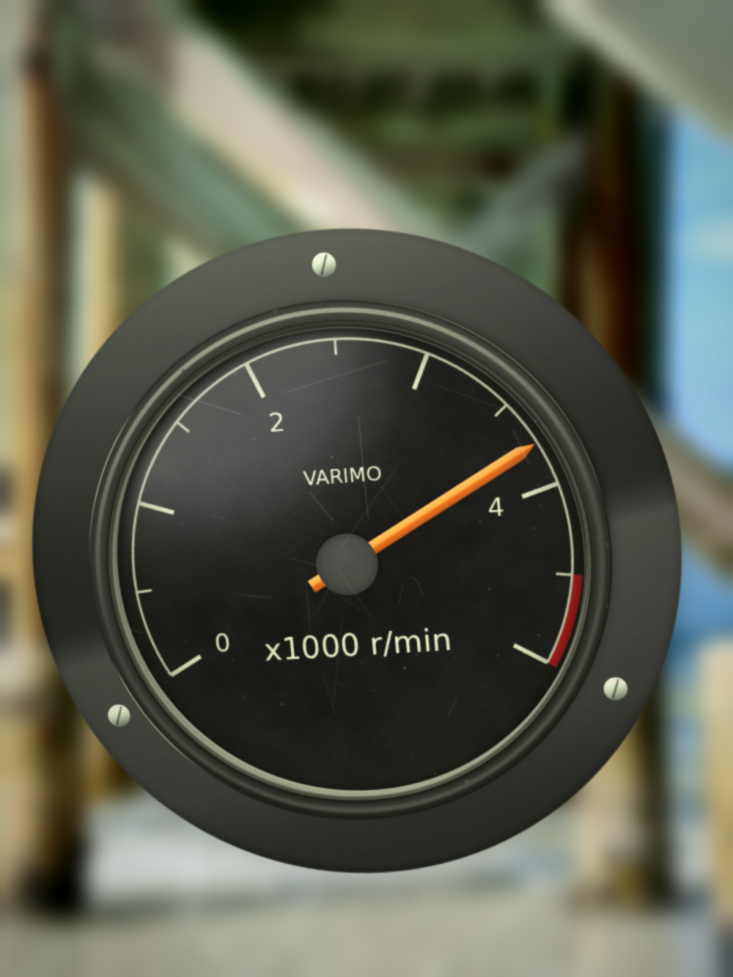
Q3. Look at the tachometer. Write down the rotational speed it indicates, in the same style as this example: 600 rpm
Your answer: 3750 rpm
